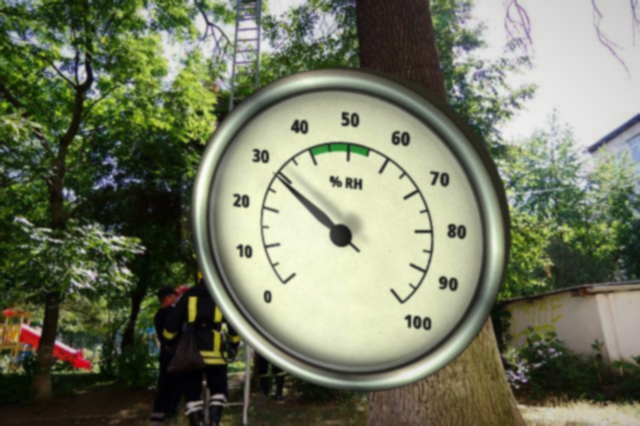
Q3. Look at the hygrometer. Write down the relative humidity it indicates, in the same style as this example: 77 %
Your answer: 30 %
